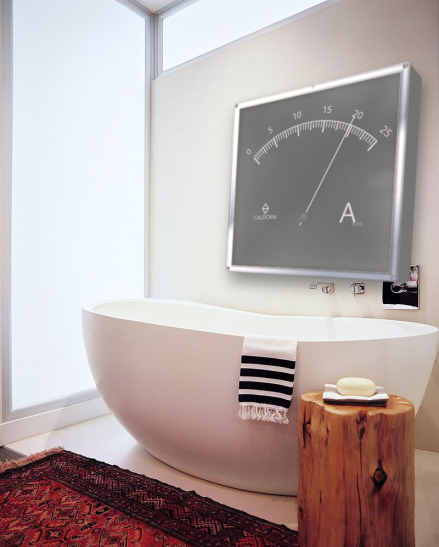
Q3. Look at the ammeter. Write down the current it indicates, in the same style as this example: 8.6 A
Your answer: 20 A
